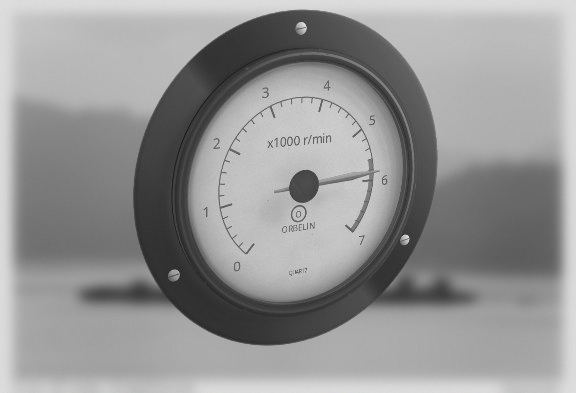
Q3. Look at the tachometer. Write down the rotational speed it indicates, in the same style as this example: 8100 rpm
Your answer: 5800 rpm
